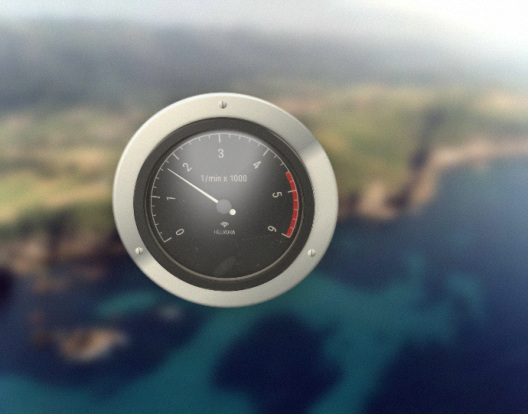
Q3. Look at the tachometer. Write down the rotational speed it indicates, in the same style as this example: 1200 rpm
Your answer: 1700 rpm
